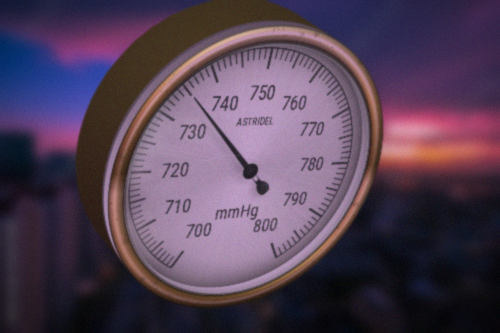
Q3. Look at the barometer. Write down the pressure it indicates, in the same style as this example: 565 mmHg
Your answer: 735 mmHg
